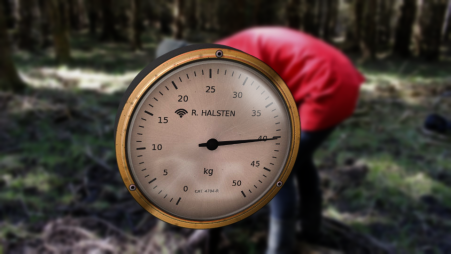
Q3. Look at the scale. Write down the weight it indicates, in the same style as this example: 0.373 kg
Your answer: 40 kg
